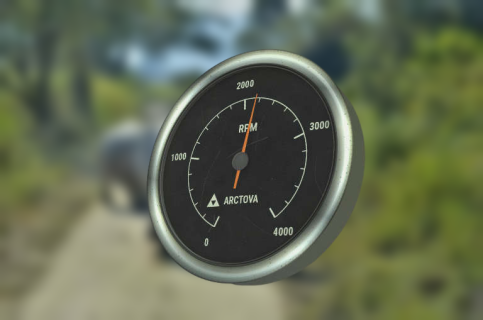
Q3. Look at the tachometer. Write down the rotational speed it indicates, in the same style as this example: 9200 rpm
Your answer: 2200 rpm
